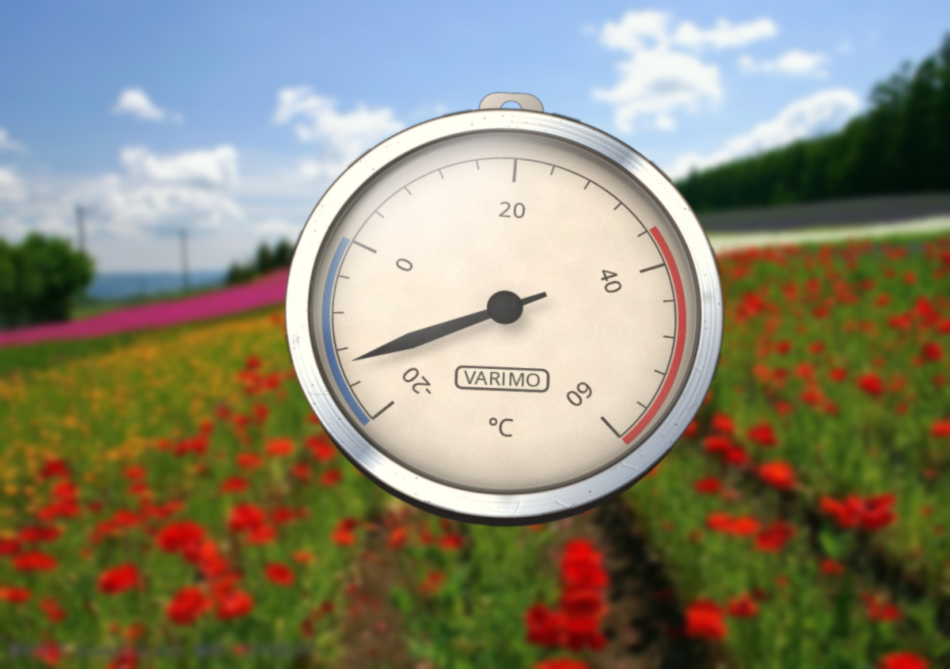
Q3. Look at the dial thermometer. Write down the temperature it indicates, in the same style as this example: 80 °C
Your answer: -14 °C
